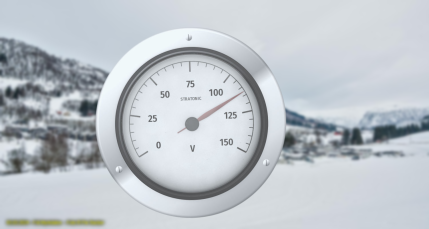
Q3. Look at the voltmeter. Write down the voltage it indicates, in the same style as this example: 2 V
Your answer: 112.5 V
